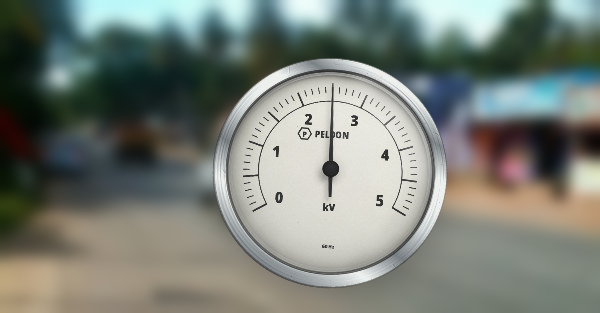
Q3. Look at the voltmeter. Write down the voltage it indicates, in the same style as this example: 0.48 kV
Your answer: 2.5 kV
